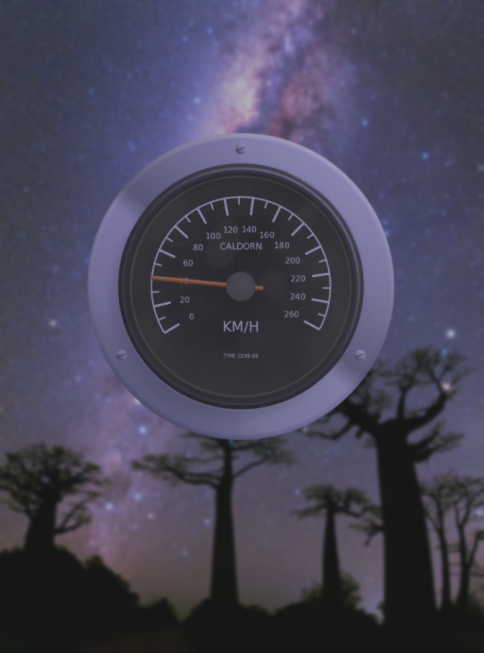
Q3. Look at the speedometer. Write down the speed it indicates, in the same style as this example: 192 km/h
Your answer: 40 km/h
